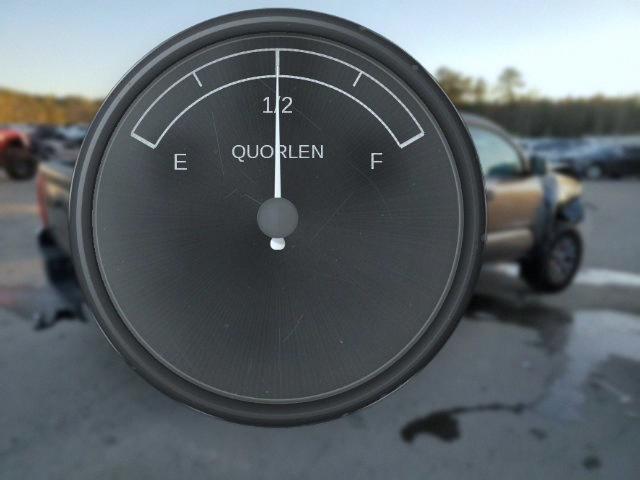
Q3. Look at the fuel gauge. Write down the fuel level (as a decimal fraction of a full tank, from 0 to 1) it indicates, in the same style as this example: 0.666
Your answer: 0.5
